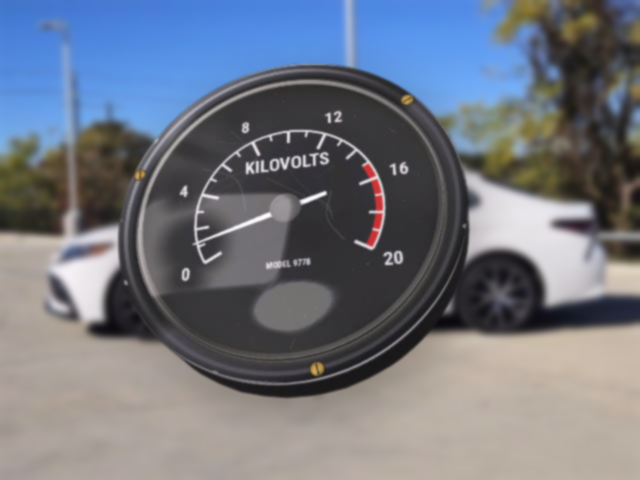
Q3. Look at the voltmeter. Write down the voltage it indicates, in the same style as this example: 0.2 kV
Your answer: 1 kV
